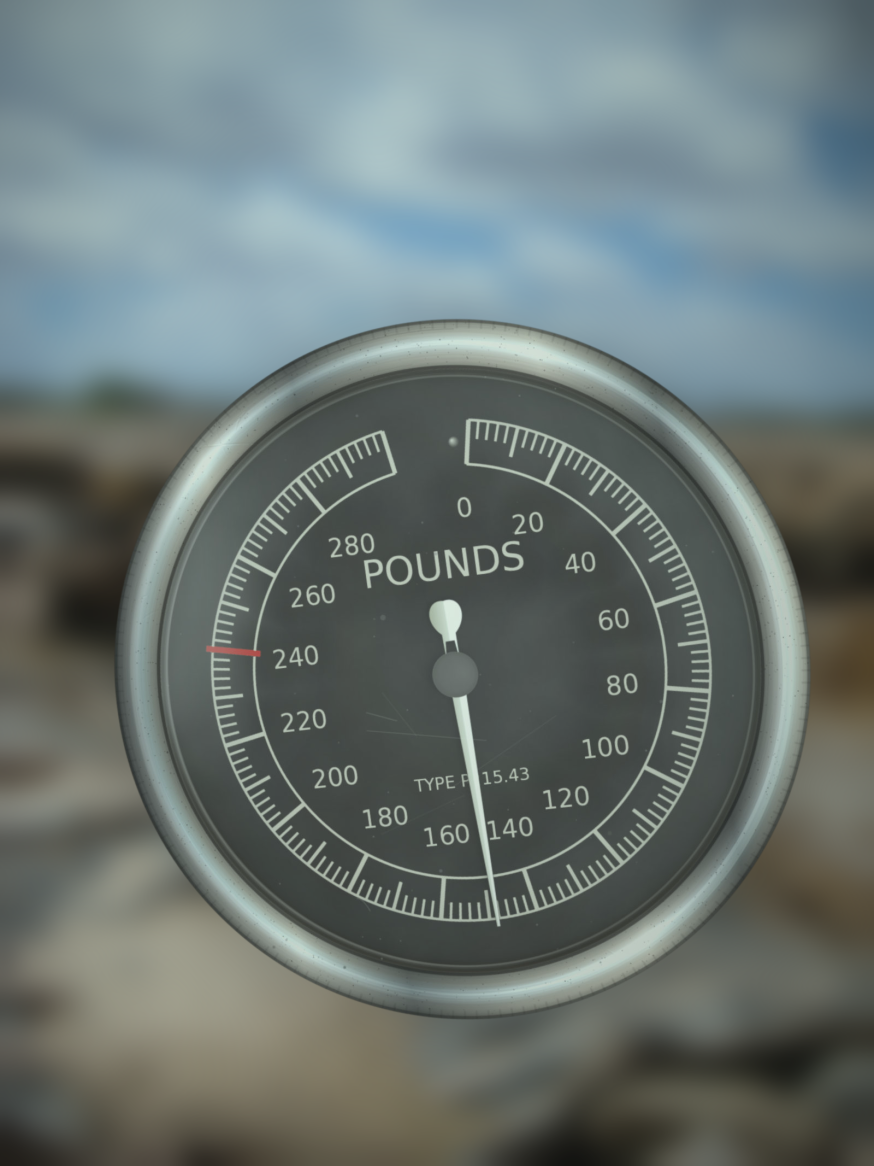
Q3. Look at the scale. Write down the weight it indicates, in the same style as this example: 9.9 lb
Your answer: 148 lb
